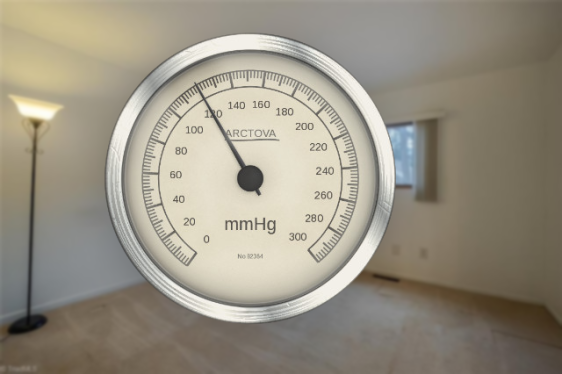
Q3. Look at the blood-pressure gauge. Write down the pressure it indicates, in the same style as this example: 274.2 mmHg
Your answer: 120 mmHg
